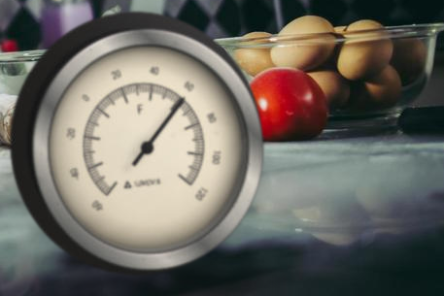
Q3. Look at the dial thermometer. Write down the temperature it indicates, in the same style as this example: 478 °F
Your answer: 60 °F
